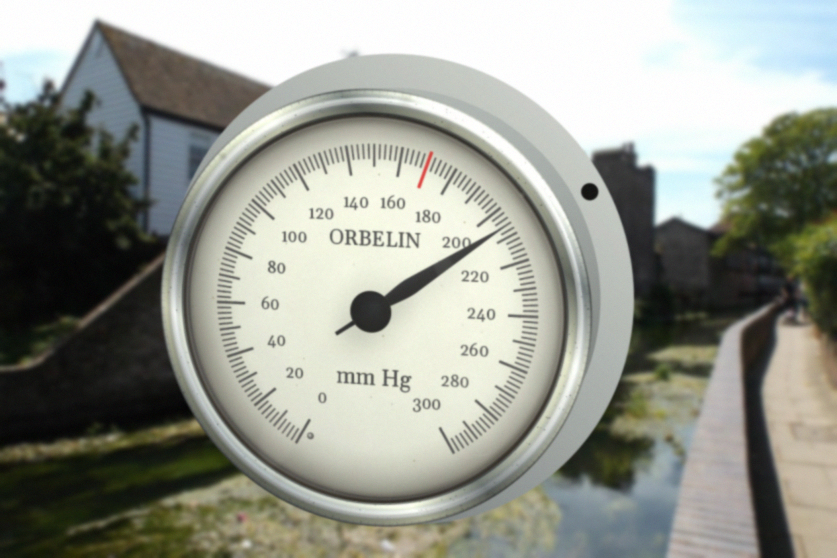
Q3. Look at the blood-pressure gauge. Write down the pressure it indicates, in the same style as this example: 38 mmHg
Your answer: 206 mmHg
